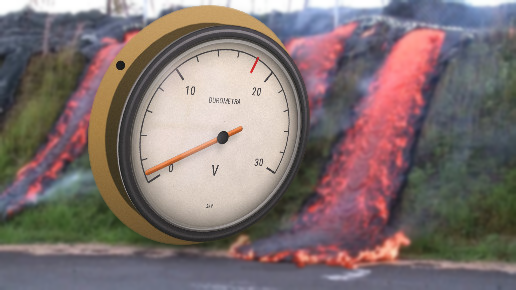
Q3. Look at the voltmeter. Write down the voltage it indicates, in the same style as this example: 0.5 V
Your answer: 1 V
